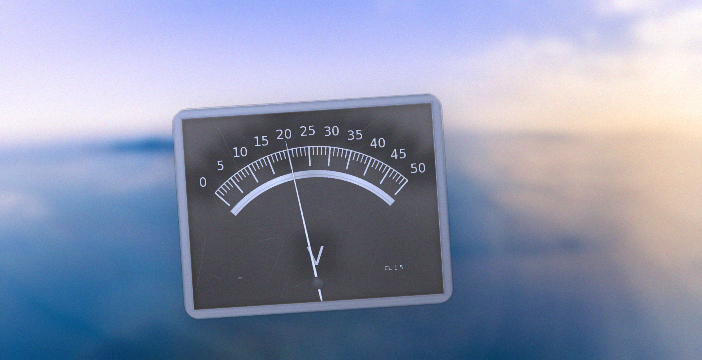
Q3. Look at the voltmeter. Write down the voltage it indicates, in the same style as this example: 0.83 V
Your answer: 20 V
